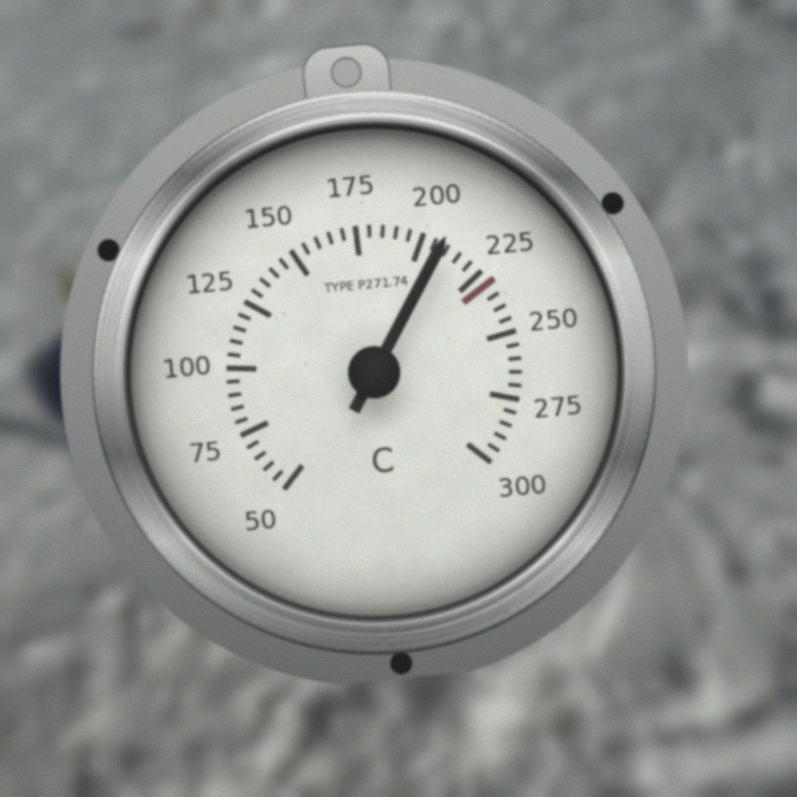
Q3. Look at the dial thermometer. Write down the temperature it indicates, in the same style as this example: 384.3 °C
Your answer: 207.5 °C
